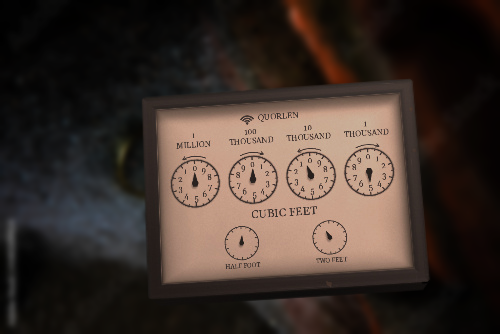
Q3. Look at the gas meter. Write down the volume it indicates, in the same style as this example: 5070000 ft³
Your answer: 500 ft³
